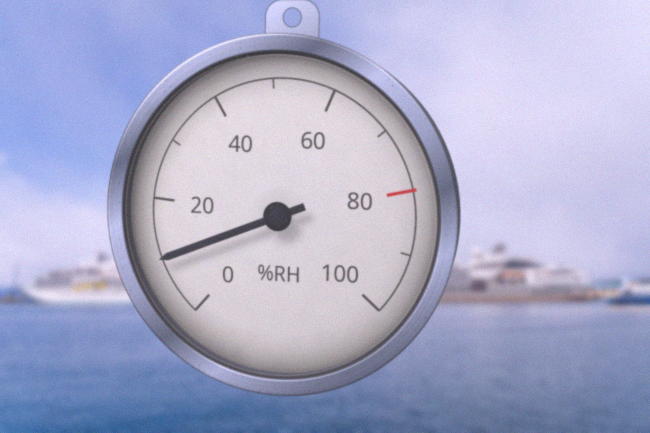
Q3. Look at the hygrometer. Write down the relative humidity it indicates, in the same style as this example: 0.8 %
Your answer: 10 %
